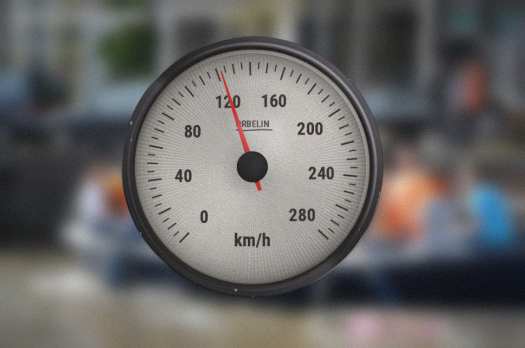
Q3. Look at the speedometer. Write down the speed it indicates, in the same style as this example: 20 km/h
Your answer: 122.5 km/h
